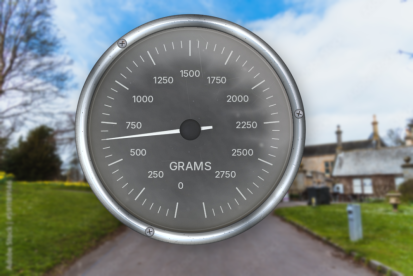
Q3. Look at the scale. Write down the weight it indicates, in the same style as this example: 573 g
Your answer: 650 g
